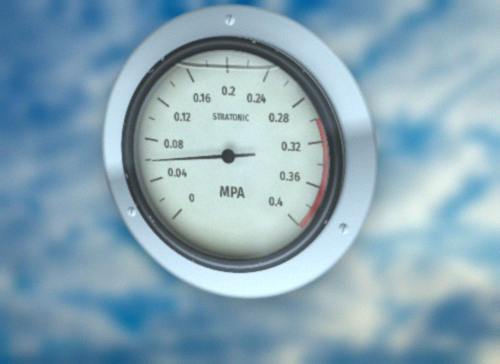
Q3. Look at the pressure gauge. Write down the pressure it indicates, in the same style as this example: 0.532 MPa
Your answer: 0.06 MPa
